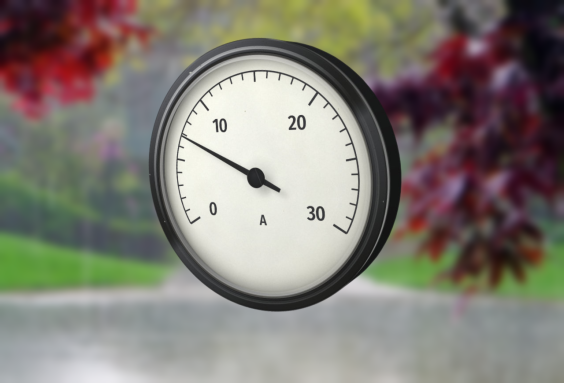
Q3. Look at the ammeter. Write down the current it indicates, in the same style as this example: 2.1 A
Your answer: 7 A
